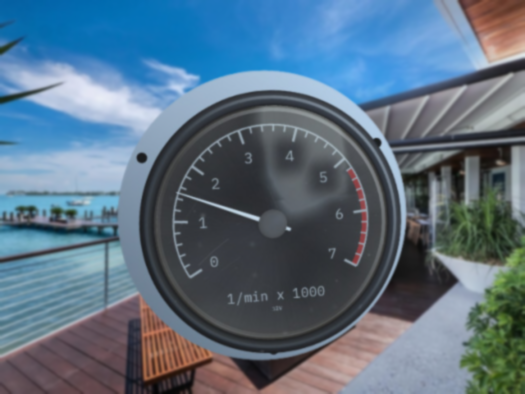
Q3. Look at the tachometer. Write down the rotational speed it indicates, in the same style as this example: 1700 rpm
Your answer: 1500 rpm
